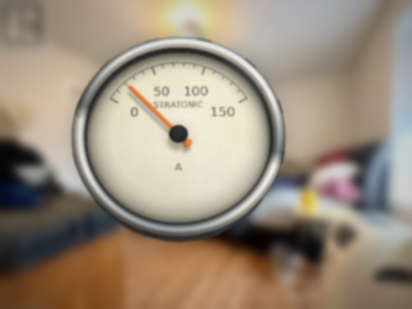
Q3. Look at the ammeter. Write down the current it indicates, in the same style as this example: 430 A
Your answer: 20 A
